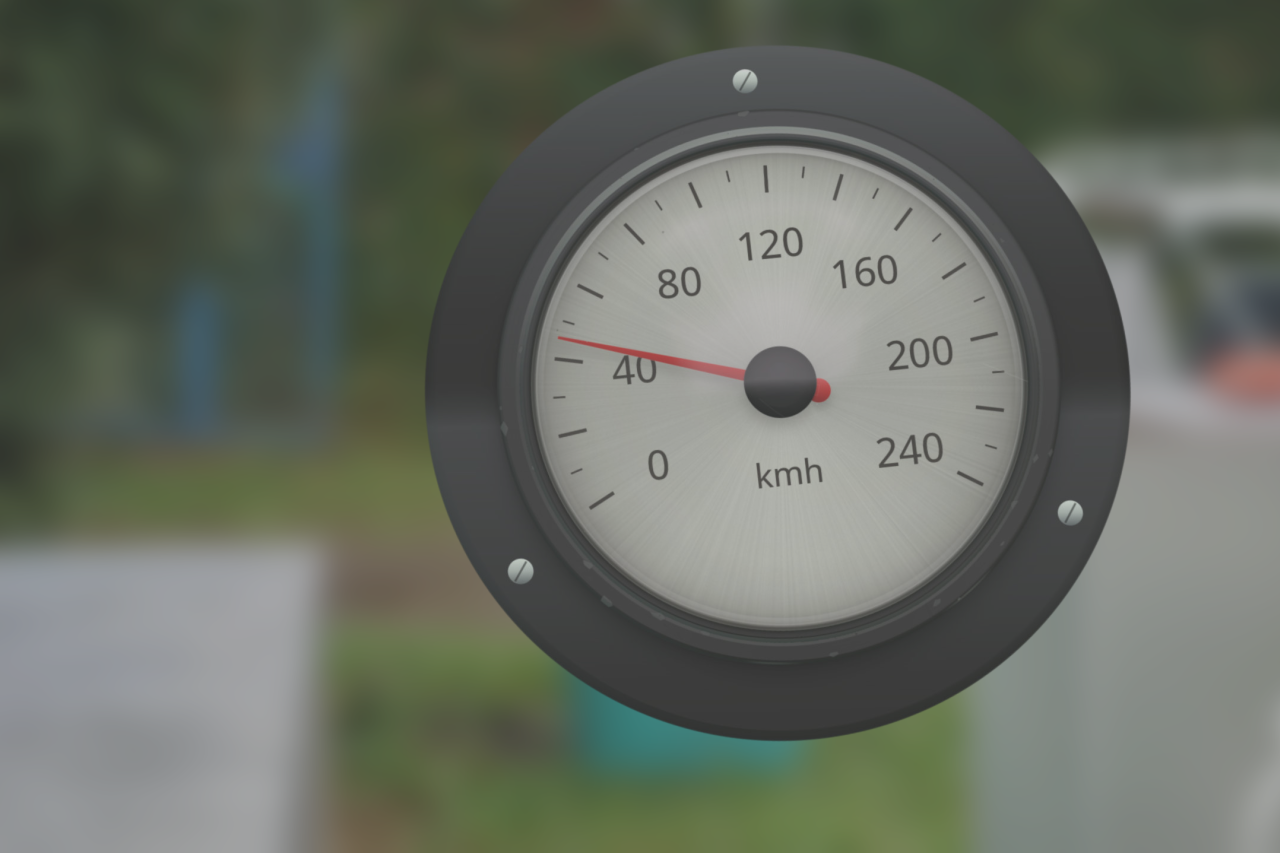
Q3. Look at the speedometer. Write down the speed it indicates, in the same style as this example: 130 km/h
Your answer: 45 km/h
